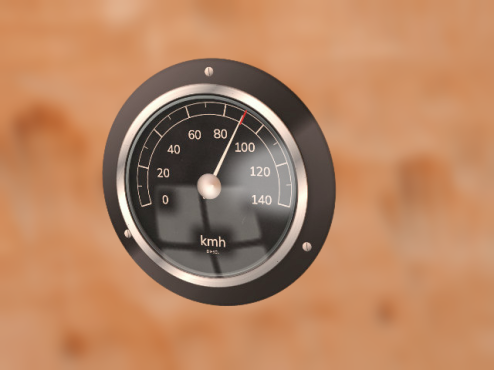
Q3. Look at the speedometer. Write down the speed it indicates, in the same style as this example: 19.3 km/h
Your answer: 90 km/h
